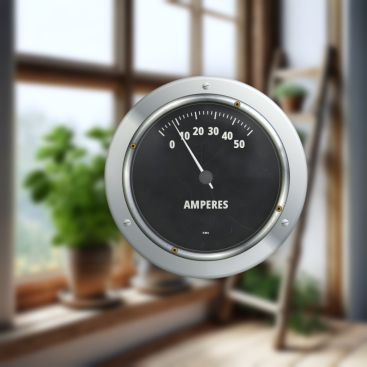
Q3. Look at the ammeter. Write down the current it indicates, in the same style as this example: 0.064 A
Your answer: 8 A
